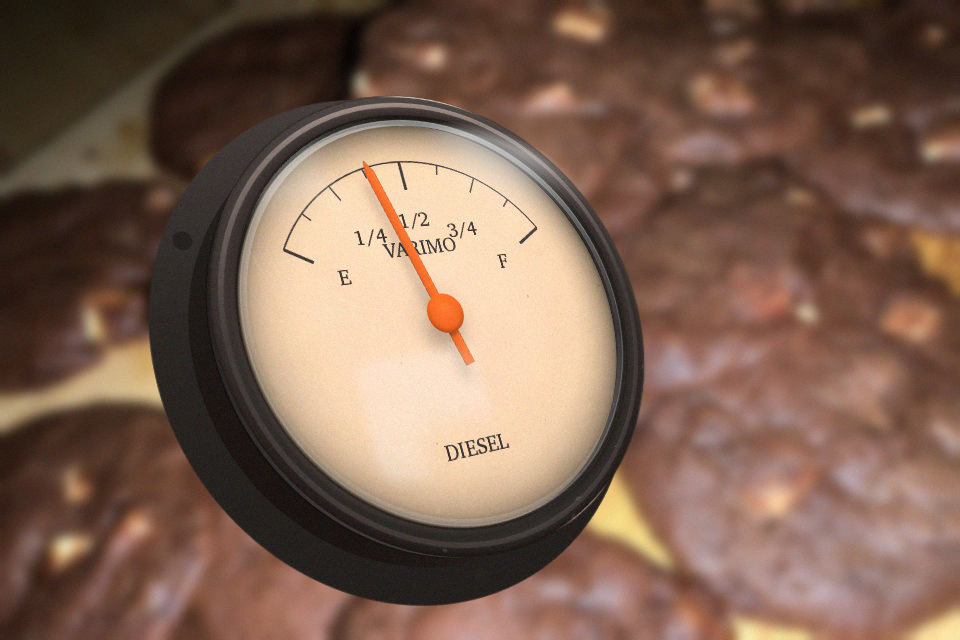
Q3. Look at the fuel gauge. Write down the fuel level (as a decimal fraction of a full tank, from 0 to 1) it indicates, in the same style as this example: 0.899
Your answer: 0.375
